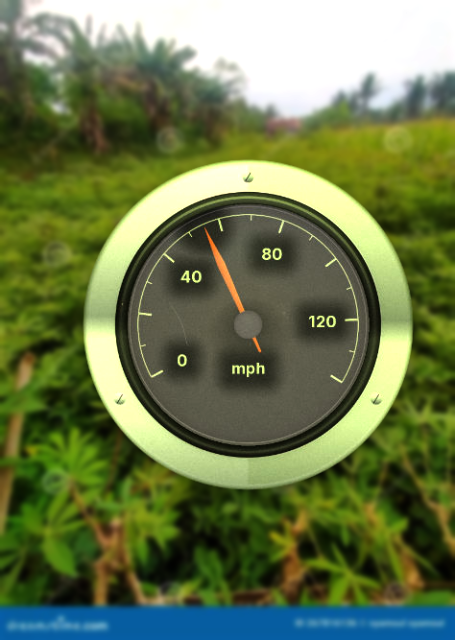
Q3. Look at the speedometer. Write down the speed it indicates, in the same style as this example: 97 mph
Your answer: 55 mph
